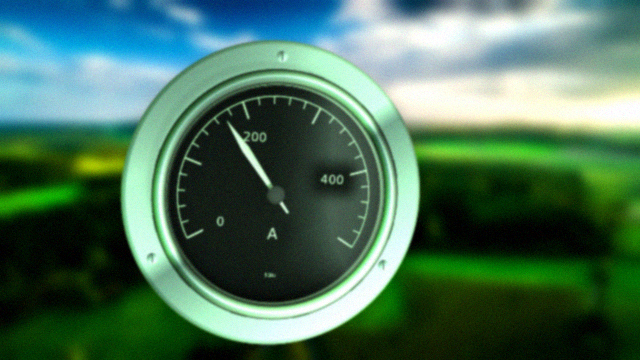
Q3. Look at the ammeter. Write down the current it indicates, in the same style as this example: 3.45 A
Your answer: 170 A
